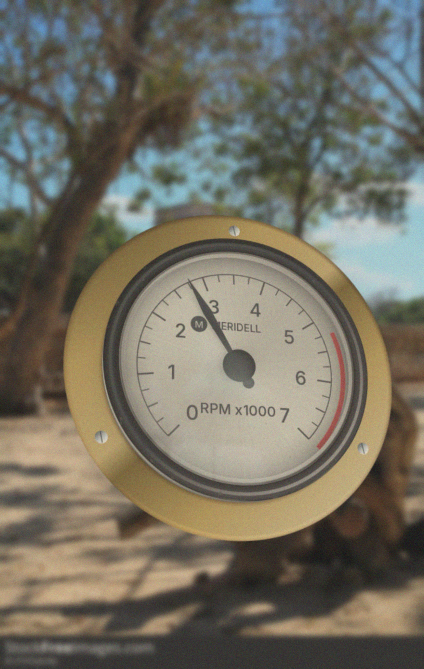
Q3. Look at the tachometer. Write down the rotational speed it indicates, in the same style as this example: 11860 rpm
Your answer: 2750 rpm
